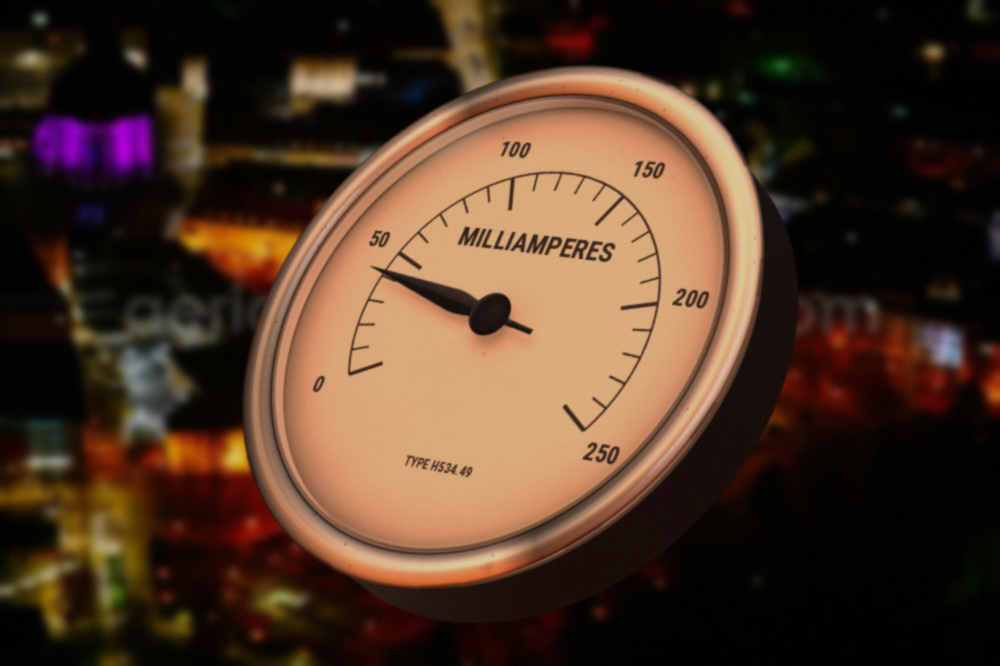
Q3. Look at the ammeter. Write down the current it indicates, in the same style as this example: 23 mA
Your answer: 40 mA
